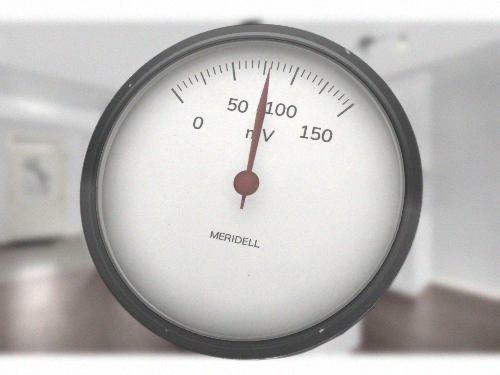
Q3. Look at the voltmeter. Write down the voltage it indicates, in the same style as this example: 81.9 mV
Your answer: 80 mV
